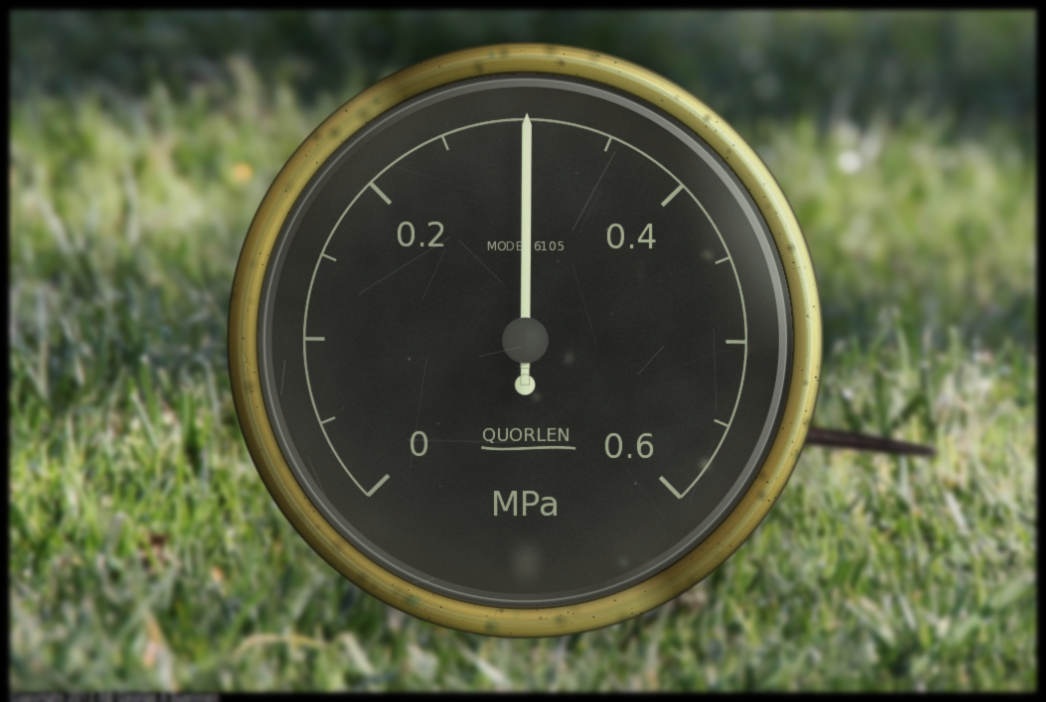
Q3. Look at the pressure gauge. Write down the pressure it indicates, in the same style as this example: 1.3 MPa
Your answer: 0.3 MPa
